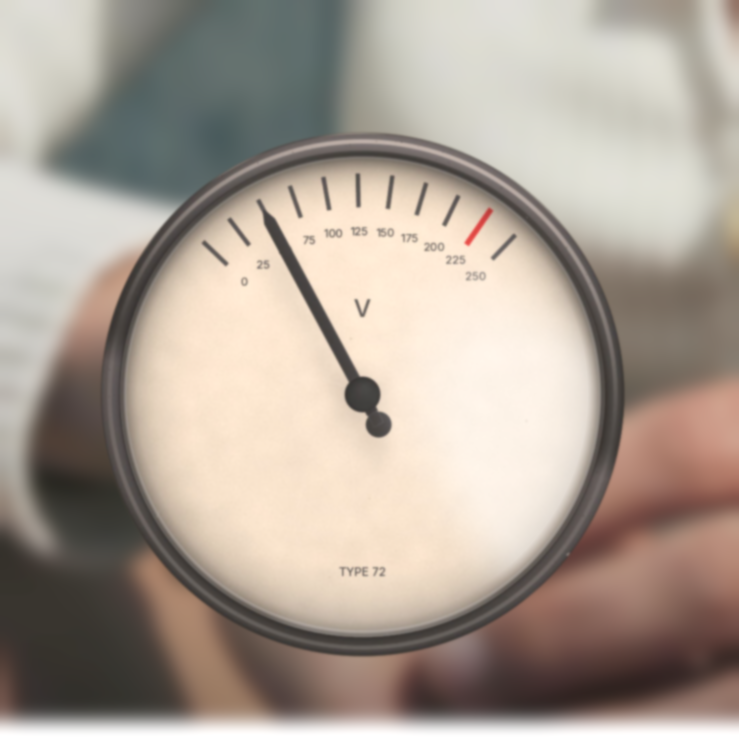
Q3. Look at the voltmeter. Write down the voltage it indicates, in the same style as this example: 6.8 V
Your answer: 50 V
